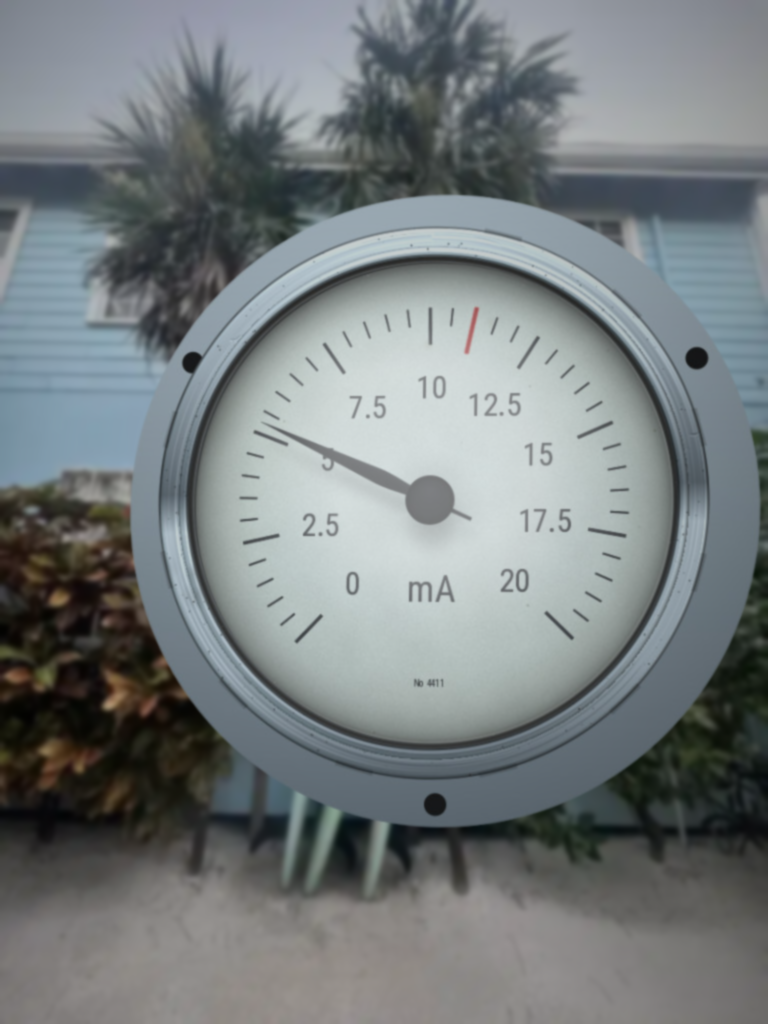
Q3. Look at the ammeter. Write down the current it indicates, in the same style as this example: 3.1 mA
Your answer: 5.25 mA
